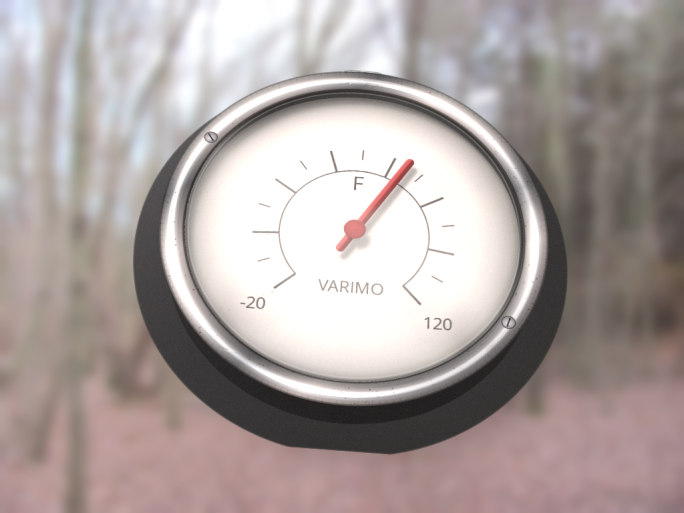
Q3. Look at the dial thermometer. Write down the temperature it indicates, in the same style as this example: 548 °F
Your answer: 65 °F
